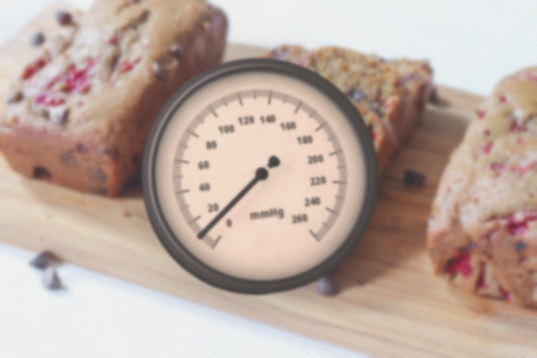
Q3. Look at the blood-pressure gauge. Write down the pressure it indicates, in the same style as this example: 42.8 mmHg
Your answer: 10 mmHg
